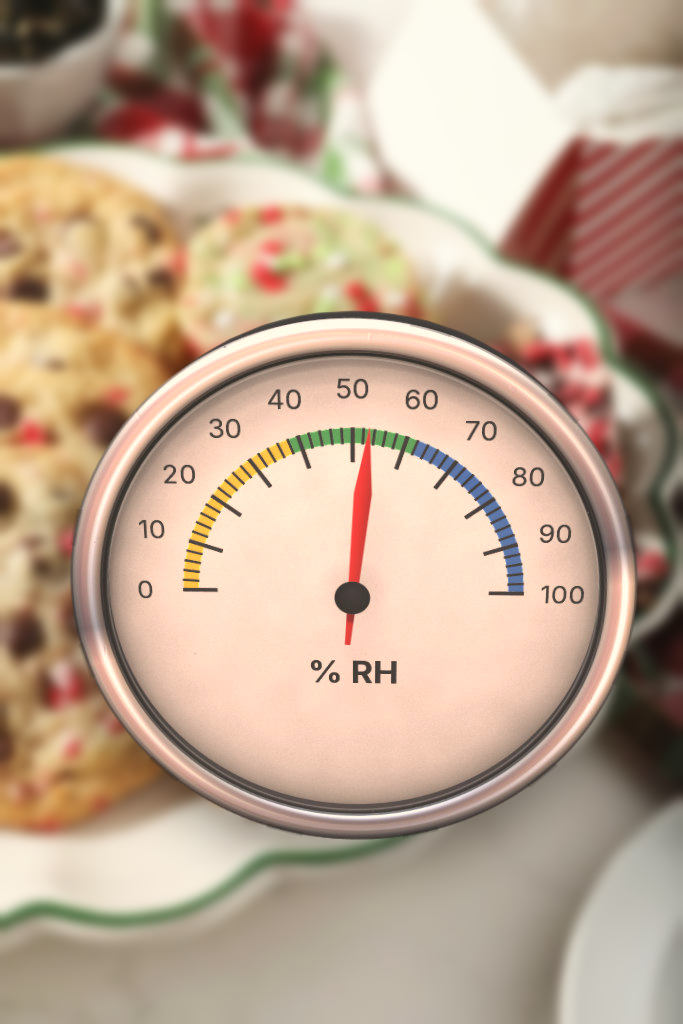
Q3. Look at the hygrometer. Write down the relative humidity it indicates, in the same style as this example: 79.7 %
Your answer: 53 %
